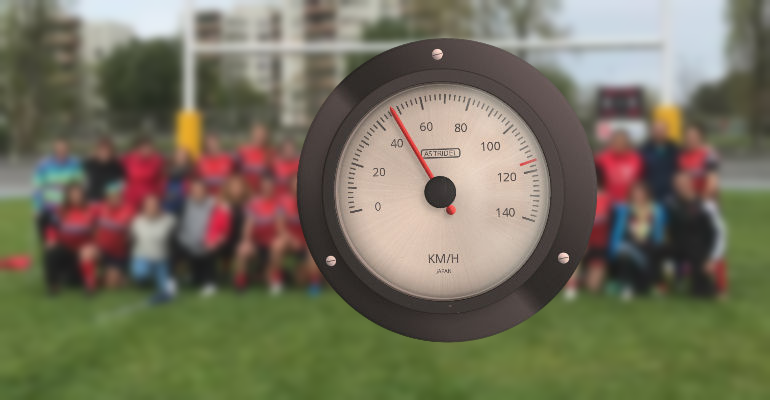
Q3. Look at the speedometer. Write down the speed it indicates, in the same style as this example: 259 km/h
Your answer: 48 km/h
